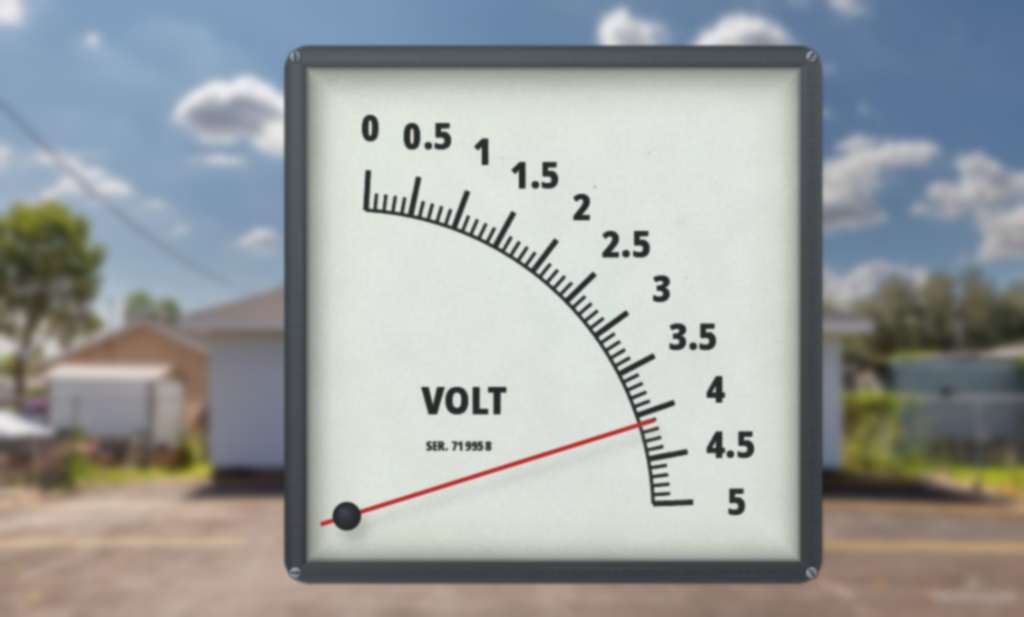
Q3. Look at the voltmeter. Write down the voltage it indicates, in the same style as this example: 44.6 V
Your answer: 4.1 V
